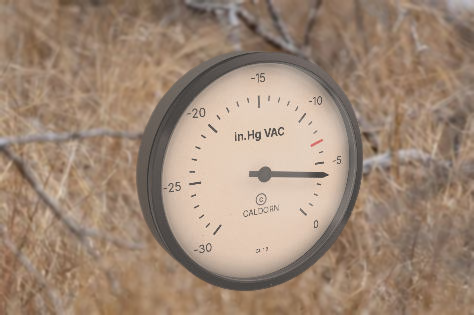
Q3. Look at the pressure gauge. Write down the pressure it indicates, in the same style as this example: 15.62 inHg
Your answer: -4 inHg
